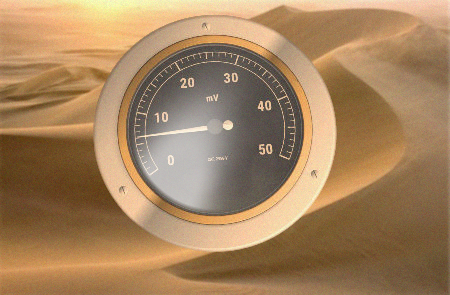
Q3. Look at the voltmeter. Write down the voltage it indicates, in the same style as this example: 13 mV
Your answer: 6 mV
